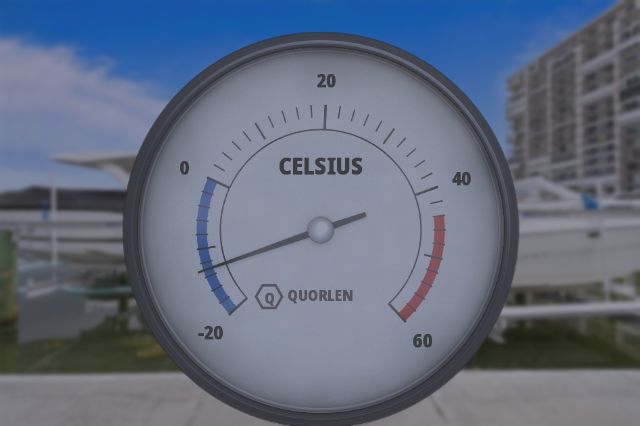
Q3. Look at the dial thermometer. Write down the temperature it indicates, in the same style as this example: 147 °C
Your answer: -13 °C
